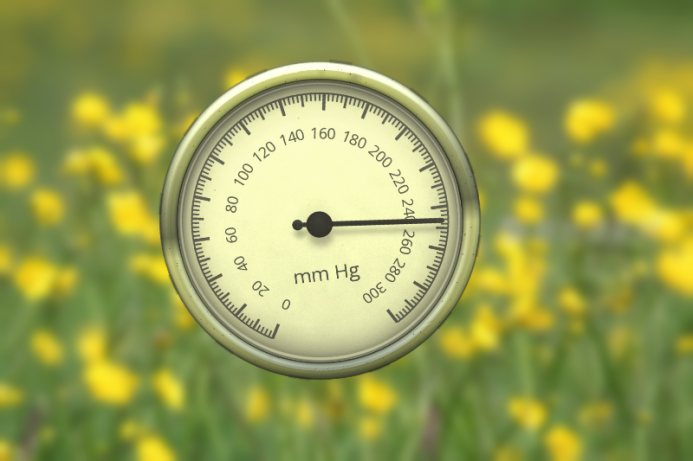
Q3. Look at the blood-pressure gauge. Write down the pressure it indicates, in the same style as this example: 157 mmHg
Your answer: 246 mmHg
